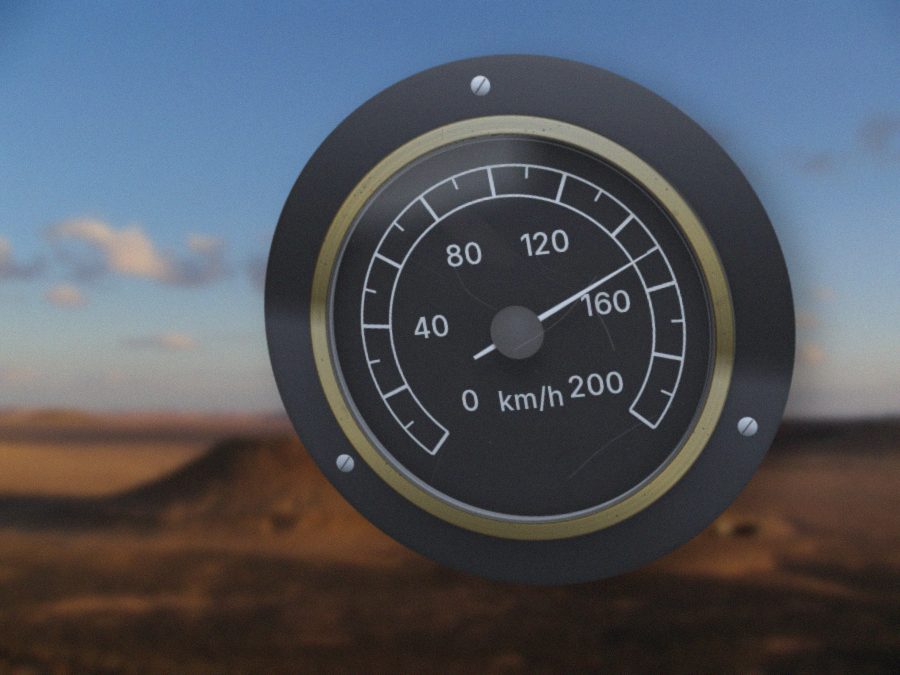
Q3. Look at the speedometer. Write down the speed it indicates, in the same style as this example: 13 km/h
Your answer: 150 km/h
